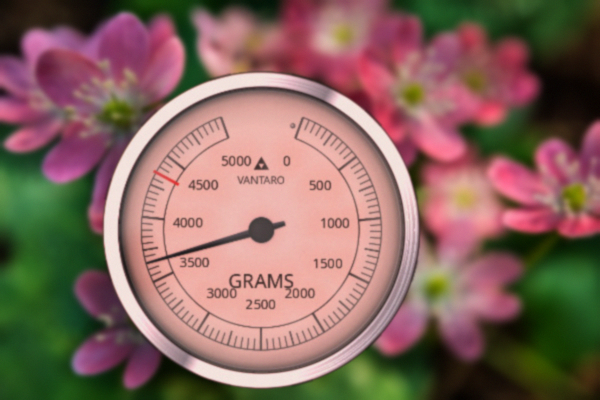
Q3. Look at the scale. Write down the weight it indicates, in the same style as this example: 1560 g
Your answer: 3650 g
